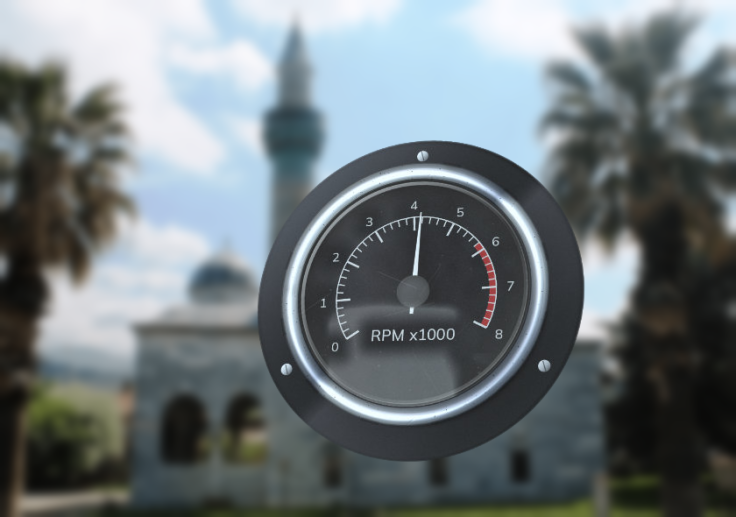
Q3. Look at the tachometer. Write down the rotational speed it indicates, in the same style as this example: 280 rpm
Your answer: 4200 rpm
